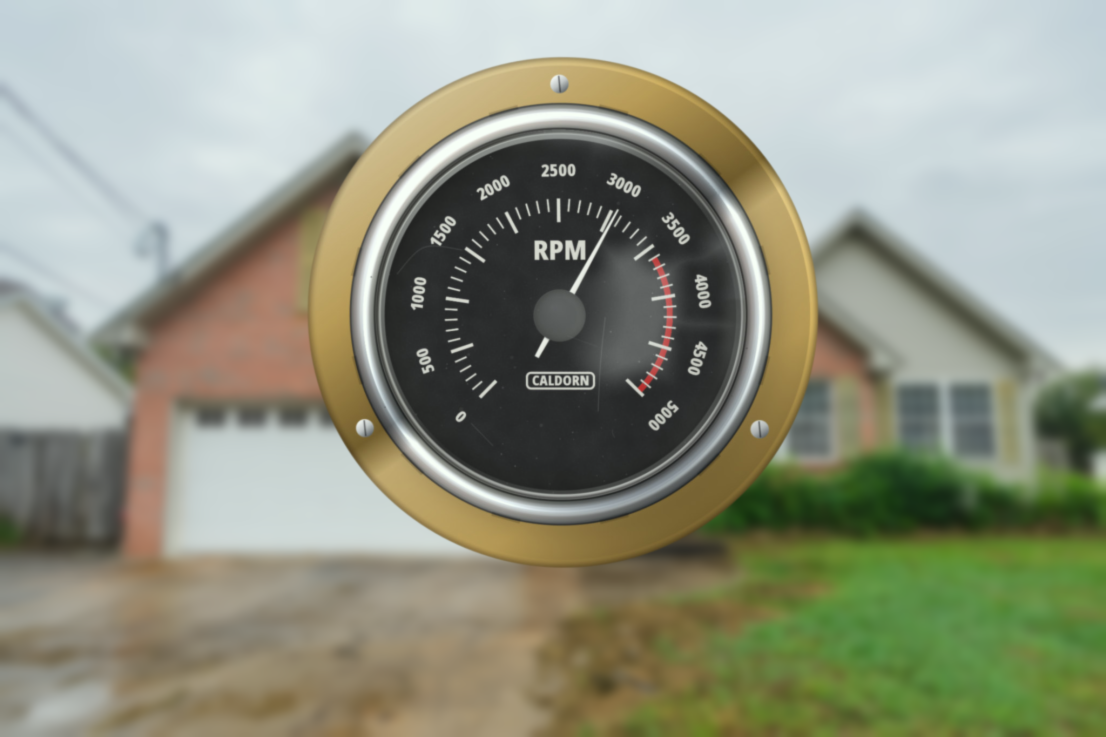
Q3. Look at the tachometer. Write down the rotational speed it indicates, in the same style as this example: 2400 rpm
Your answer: 3050 rpm
